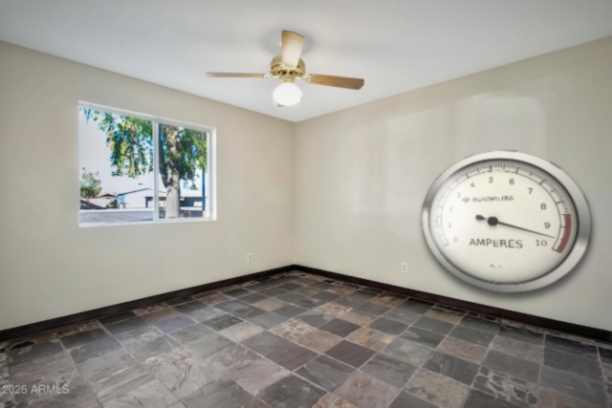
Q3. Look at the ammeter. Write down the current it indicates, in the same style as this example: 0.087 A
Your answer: 9.5 A
